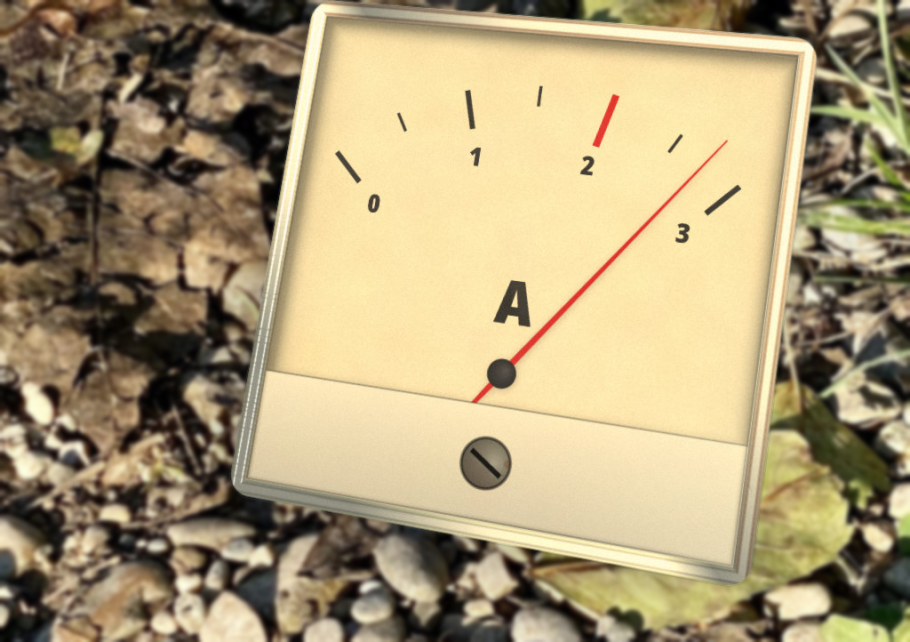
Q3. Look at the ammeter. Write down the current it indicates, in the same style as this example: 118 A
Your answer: 2.75 A
